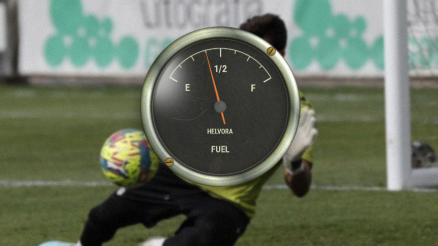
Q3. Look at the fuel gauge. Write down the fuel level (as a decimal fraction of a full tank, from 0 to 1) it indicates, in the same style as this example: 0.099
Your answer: 0.375
